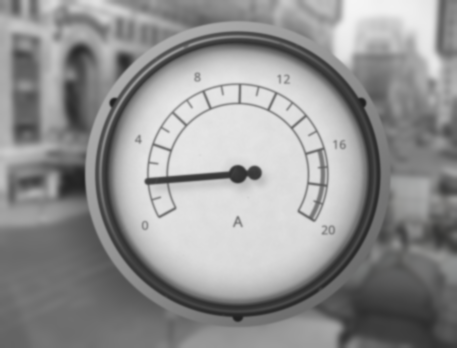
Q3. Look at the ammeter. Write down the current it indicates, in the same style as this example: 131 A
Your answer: 2 A
